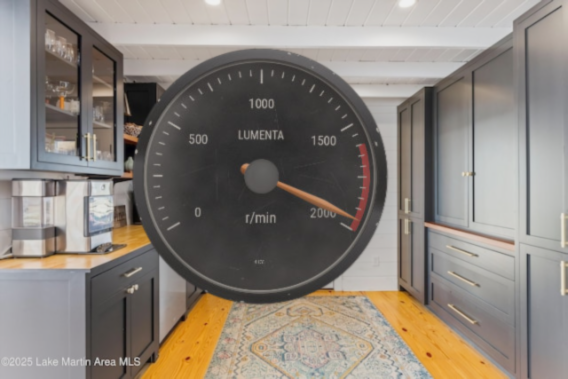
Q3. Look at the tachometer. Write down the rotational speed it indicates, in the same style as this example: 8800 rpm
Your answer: 1950 rpm
